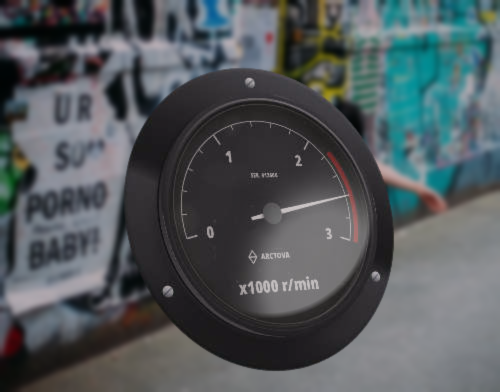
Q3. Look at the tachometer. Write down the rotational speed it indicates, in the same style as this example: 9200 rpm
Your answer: 2600 rpm
